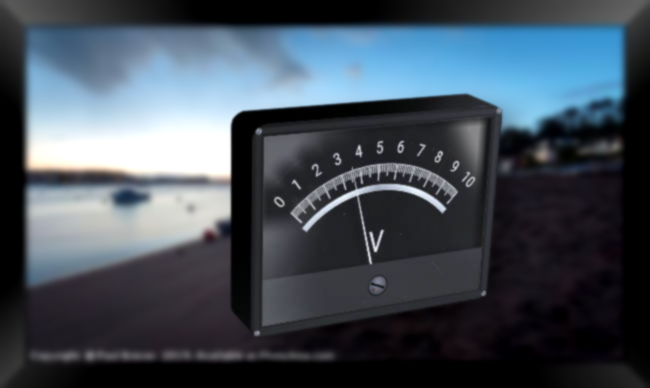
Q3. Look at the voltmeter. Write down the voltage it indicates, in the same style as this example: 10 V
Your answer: 3.5 V
